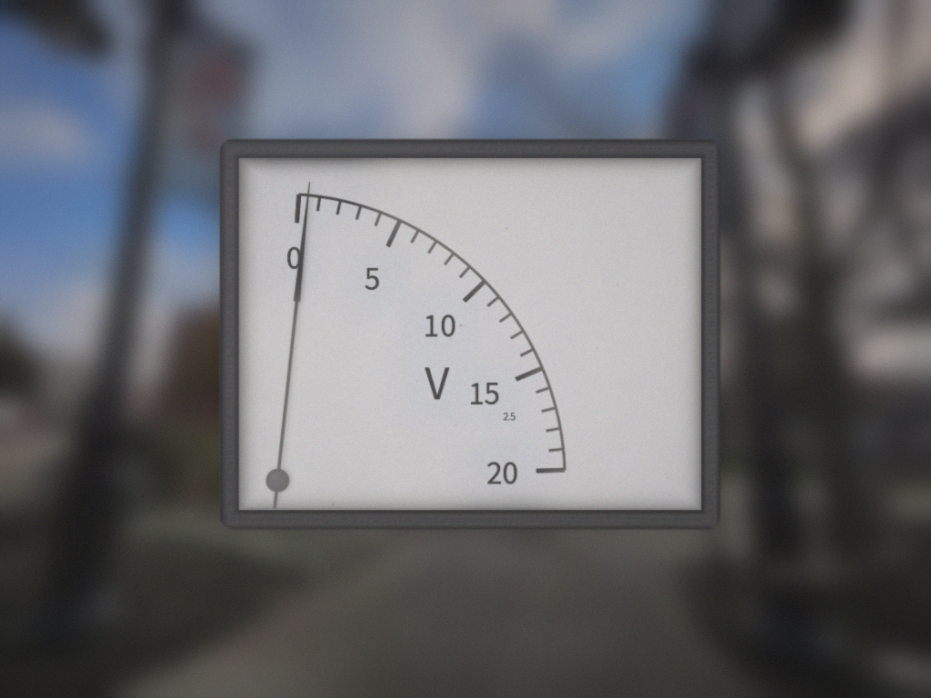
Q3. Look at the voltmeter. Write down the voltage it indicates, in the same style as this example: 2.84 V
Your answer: 0.5 V
